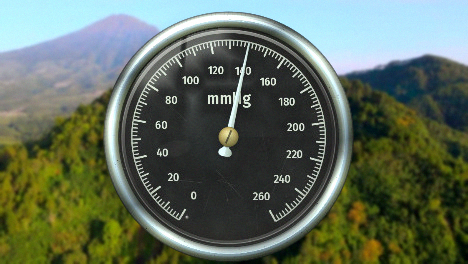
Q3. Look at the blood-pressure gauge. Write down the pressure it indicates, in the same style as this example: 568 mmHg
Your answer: 140 mmHg
